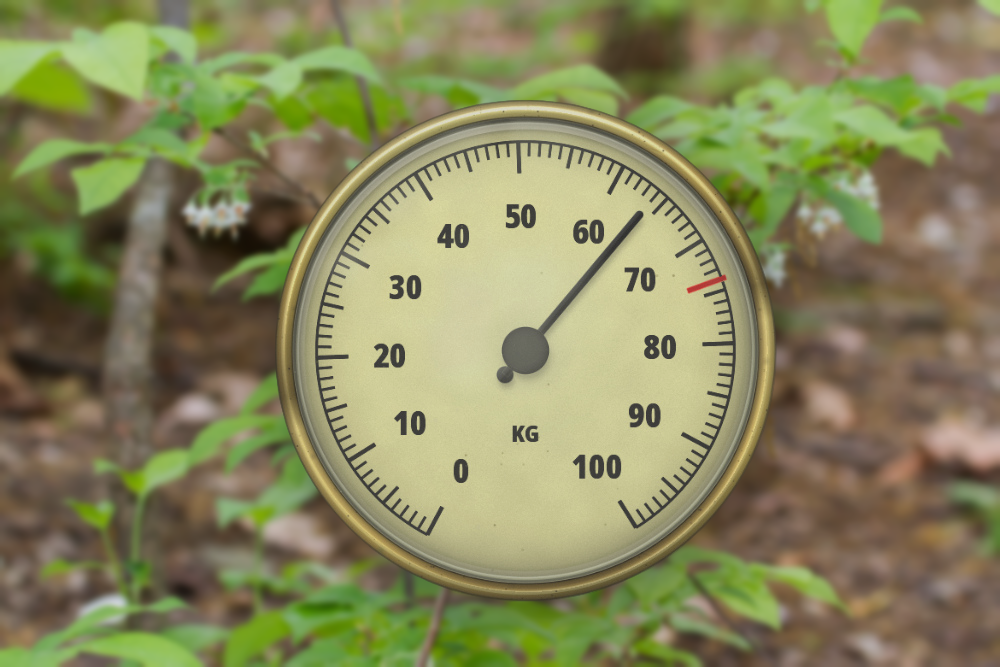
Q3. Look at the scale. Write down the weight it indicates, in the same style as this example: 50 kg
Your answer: 64 kg
